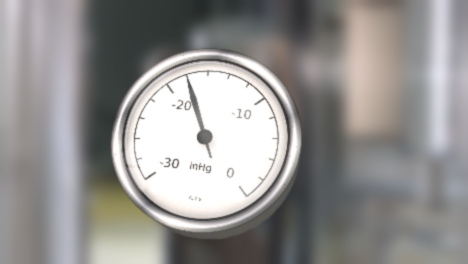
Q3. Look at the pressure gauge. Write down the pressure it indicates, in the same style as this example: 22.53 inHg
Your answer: -18 inHg
